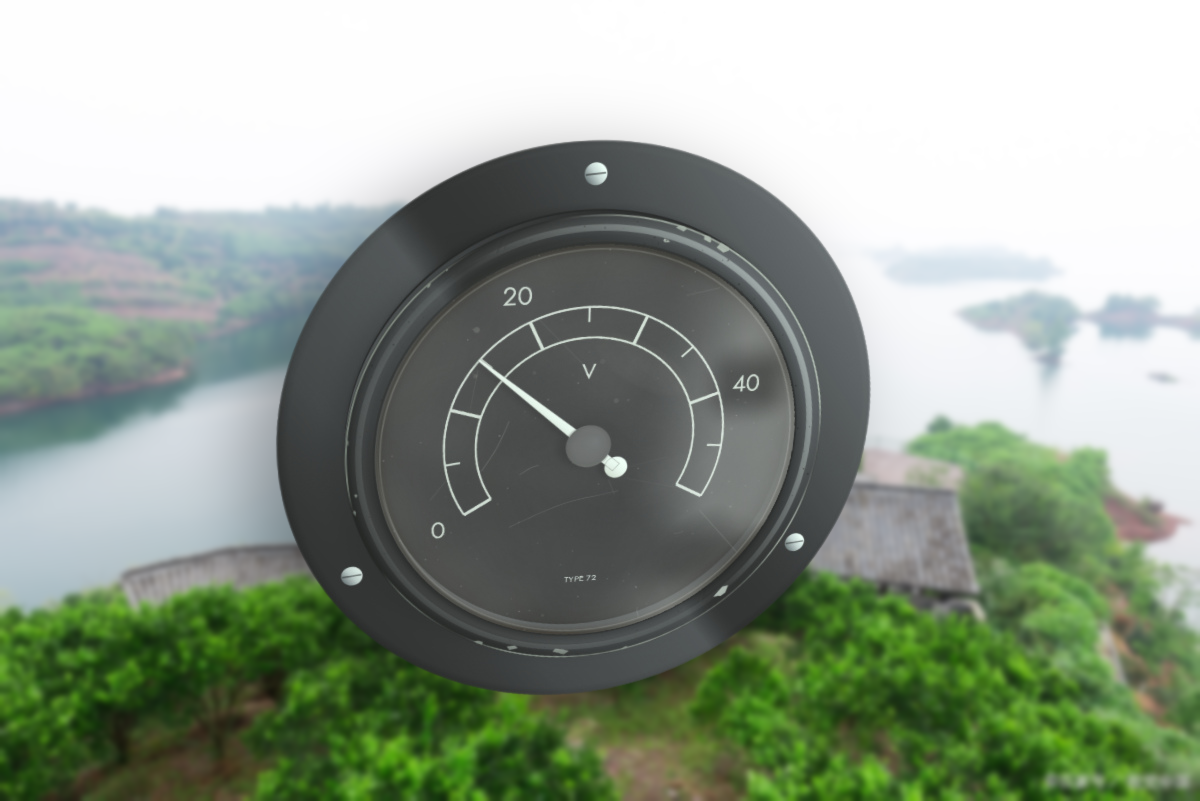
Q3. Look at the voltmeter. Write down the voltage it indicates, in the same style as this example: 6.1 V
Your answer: 15 V
